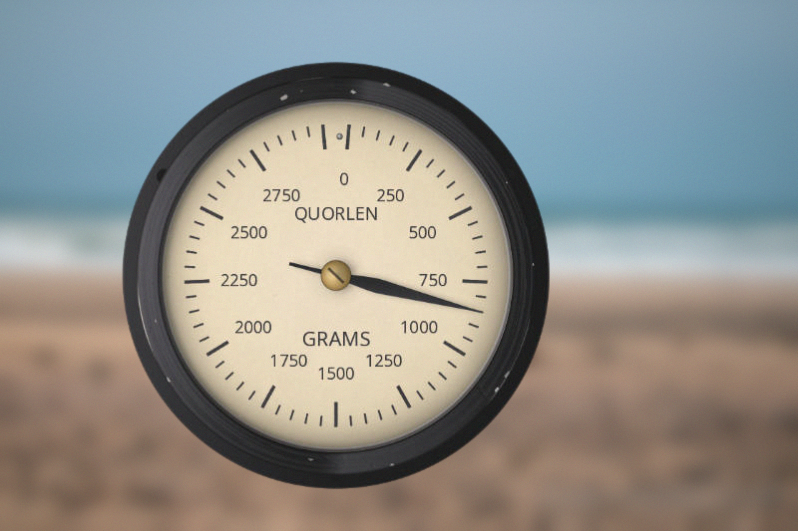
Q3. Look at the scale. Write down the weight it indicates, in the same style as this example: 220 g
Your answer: 850 g
